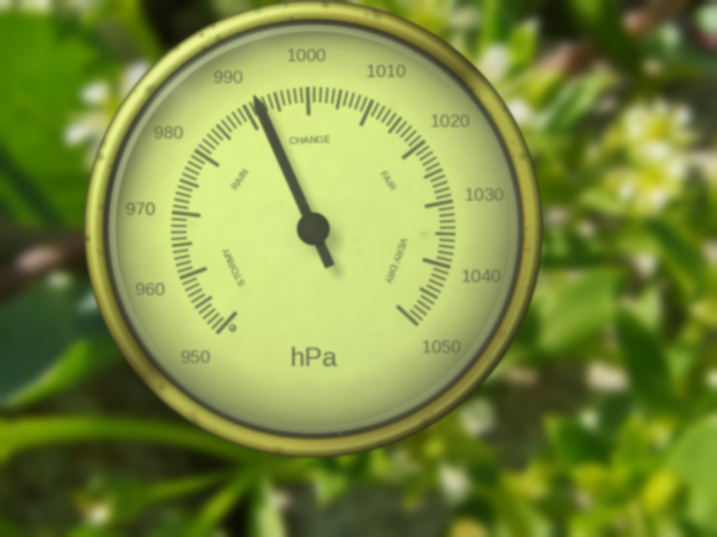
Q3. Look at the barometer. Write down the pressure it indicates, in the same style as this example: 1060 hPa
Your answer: 992 hPa
